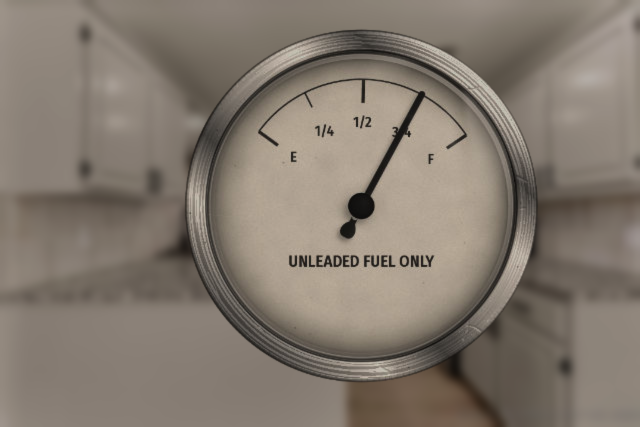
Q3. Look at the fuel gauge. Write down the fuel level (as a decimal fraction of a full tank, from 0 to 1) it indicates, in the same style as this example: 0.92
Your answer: 0.75
